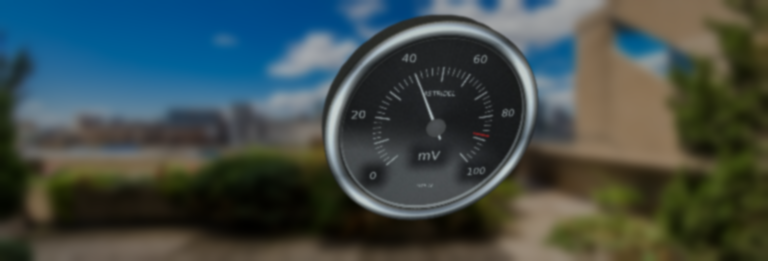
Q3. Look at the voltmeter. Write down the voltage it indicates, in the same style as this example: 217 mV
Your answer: 40 mV
